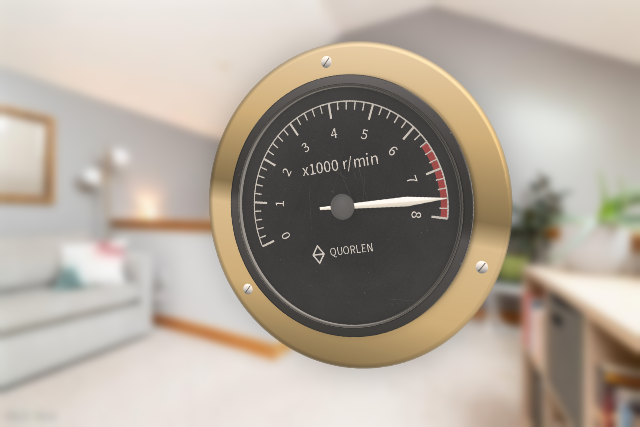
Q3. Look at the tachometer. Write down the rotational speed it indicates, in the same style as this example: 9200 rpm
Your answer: 7600 rpm
